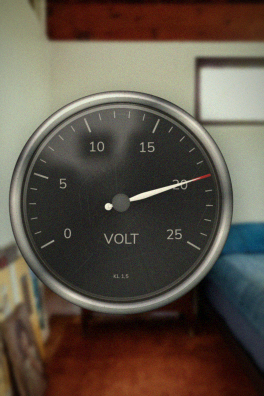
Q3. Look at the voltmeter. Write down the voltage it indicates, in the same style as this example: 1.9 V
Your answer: 20 V
